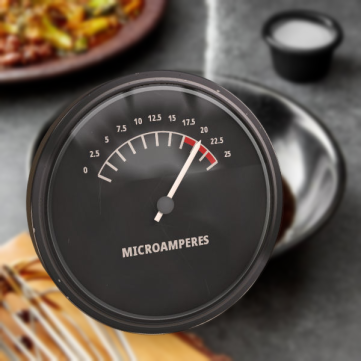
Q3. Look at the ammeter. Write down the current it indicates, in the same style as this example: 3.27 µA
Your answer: 20 µA
